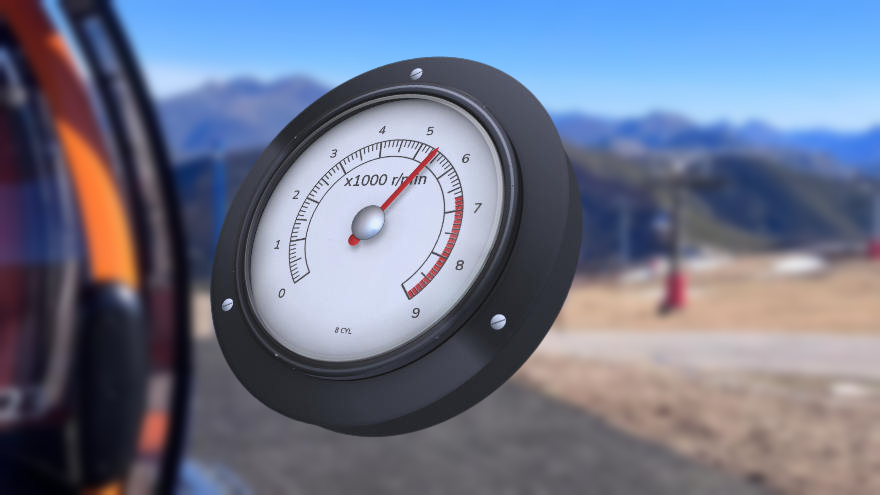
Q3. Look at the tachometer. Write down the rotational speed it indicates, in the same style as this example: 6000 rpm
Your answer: 5500 rpm
